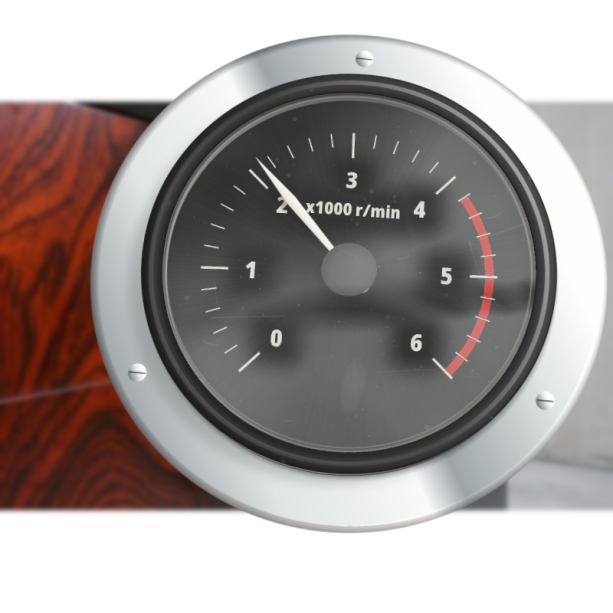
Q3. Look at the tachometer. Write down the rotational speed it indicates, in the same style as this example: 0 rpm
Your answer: 2100 rpm
